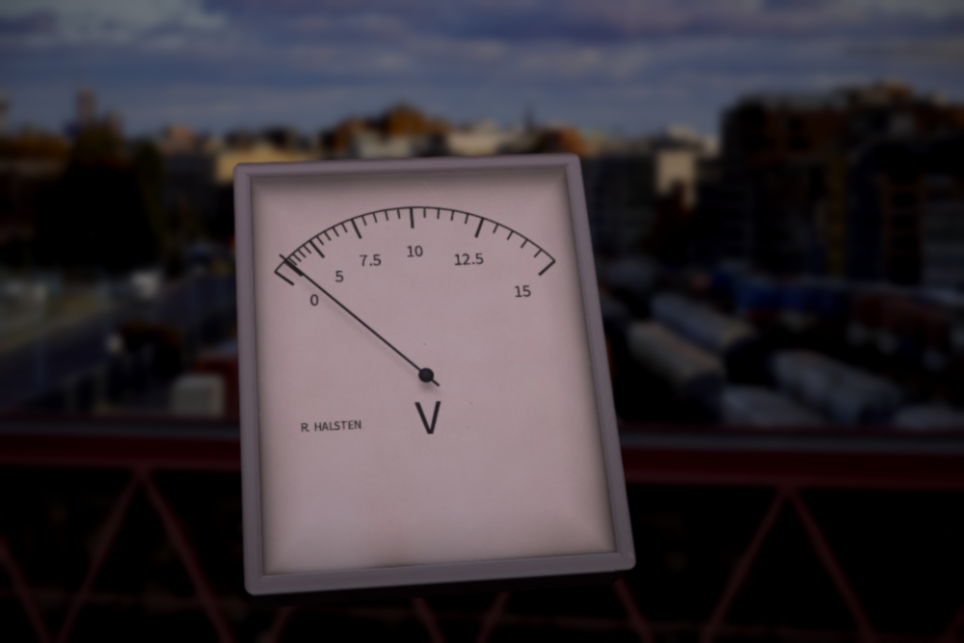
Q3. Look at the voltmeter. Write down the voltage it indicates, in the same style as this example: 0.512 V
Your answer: 2.5 V
